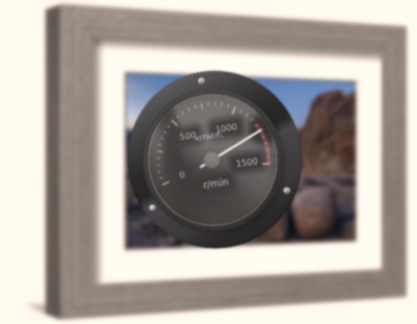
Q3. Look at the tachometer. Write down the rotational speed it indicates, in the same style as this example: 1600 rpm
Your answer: 1250 rpm
